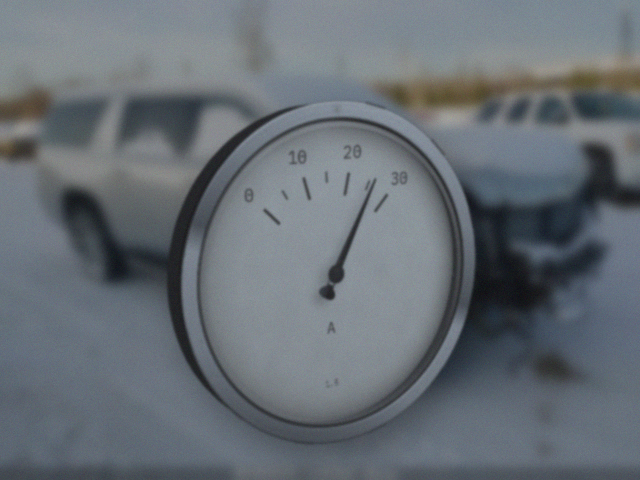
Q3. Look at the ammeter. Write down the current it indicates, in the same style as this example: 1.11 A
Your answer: 25 A
